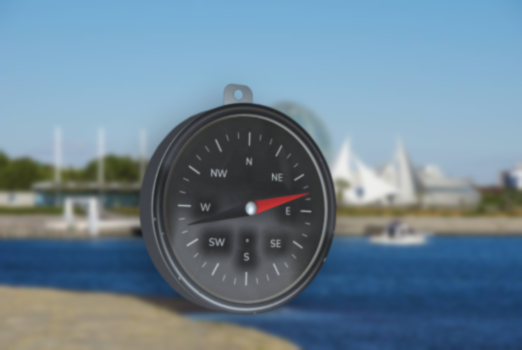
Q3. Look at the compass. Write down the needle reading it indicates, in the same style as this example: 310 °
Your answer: 75 °
